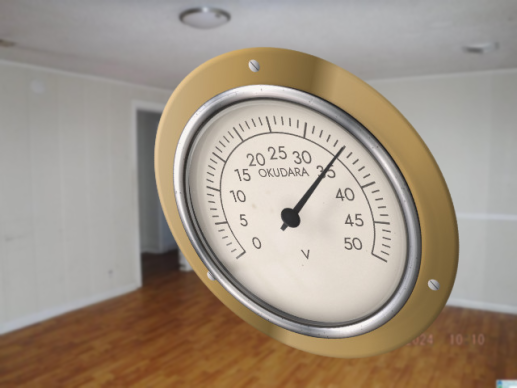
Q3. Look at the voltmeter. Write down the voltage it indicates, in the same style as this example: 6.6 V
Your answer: 35 V
